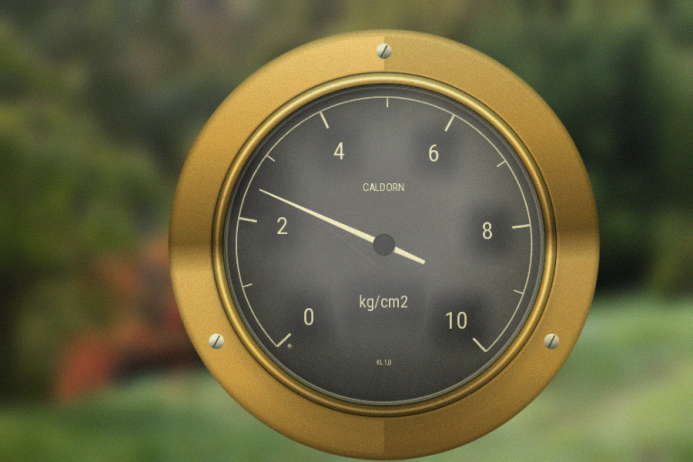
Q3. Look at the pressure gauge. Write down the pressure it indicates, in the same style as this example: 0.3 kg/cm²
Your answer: 2.5 kg/cm²
